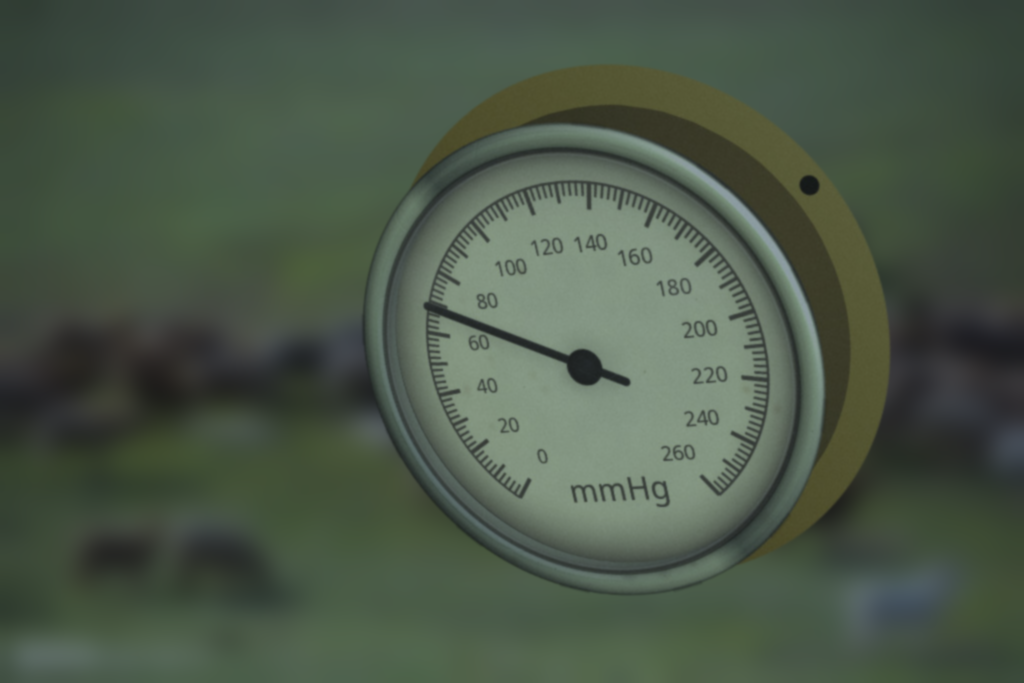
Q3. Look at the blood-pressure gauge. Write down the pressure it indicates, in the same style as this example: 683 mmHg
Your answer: 70 mmHg
